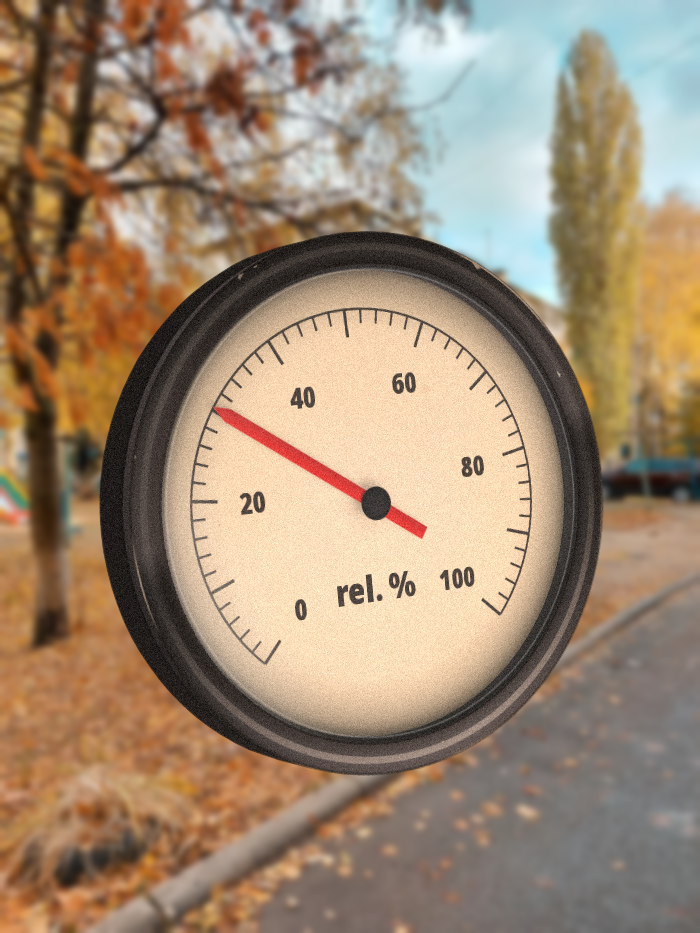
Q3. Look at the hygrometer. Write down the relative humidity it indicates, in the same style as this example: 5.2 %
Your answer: 30 %
